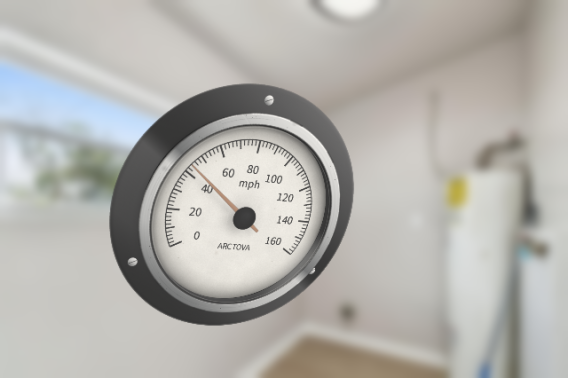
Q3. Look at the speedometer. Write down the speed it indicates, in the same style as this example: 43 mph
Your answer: 44 mph
